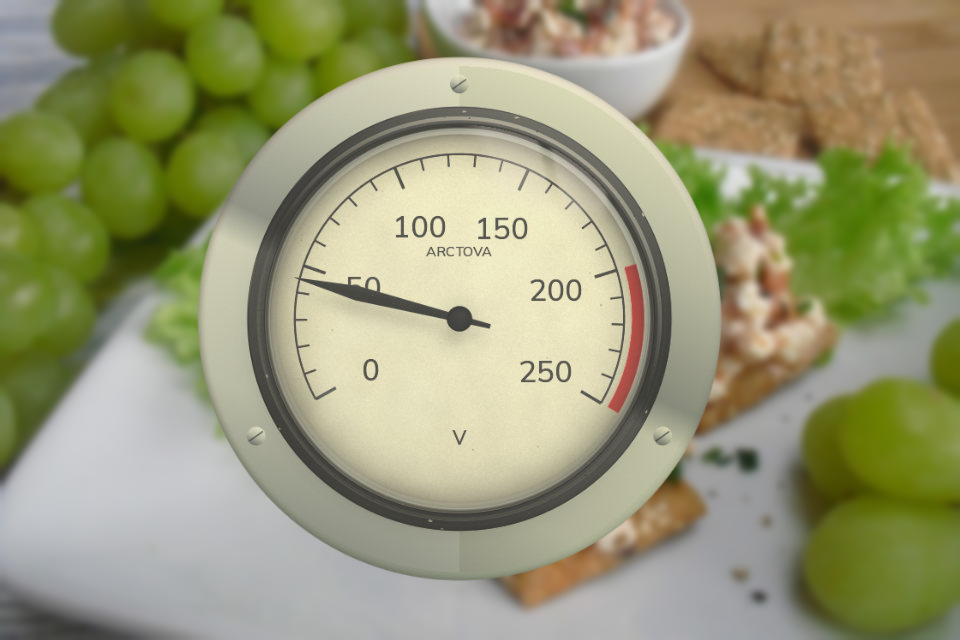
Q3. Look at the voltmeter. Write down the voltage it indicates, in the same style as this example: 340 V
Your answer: 45 V
